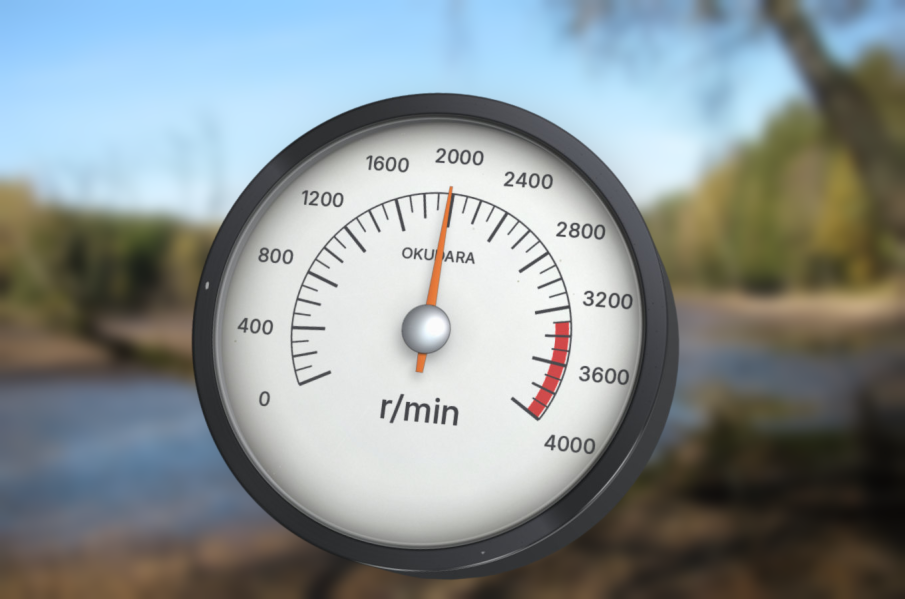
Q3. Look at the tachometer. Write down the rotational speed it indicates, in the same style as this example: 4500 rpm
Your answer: 2000 rpm
